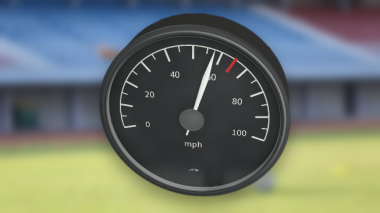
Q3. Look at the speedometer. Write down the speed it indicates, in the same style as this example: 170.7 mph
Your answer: 57.5 mph
